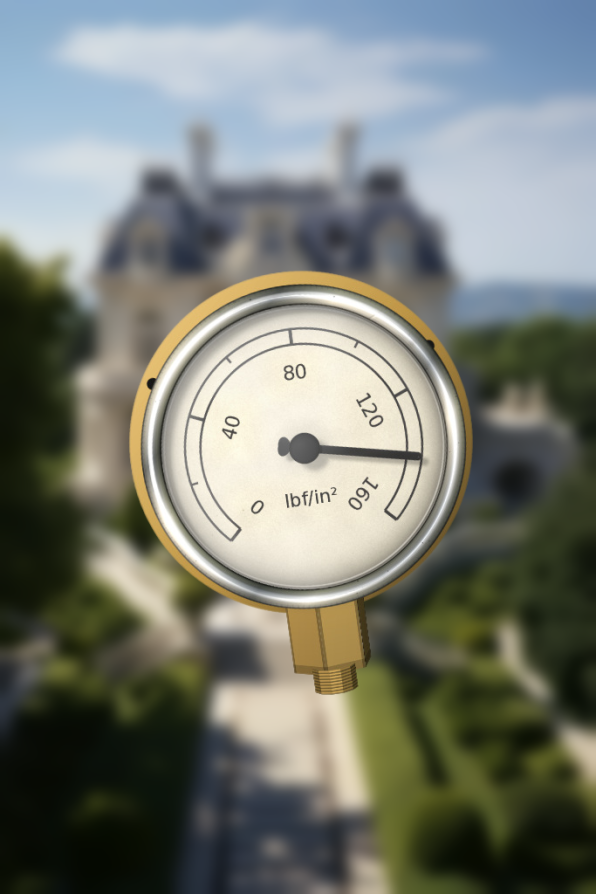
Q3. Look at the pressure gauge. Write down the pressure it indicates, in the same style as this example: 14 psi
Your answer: 140 psi
